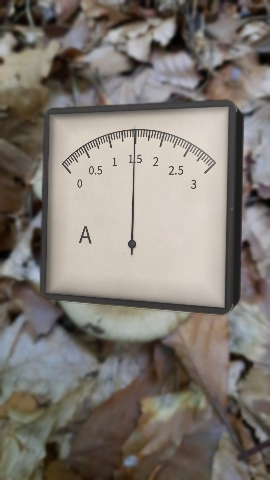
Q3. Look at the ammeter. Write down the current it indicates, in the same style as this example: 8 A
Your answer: 1.5 A
